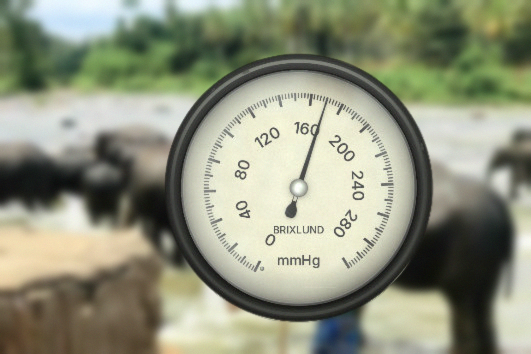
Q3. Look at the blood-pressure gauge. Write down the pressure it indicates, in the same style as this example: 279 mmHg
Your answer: 170 mmHg
